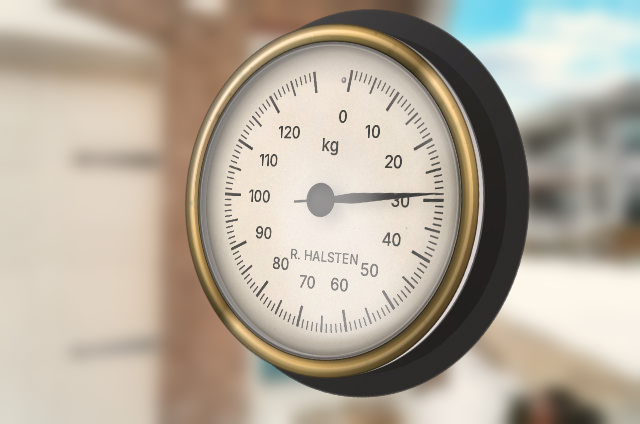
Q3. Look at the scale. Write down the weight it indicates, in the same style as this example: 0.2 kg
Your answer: 29 kg
